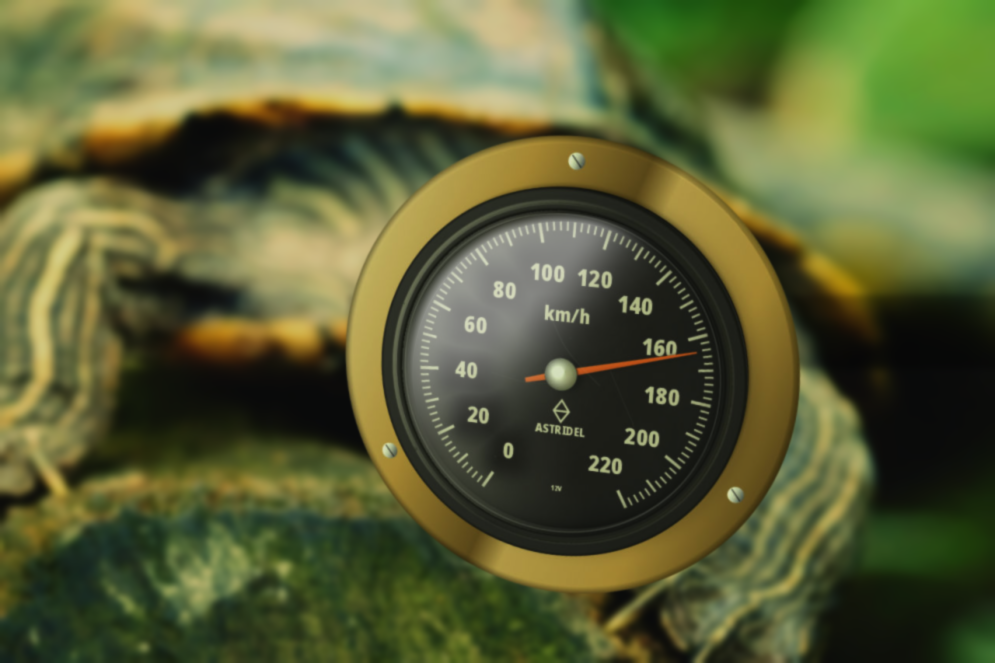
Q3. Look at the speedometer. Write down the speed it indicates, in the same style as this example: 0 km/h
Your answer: 164 km/h
